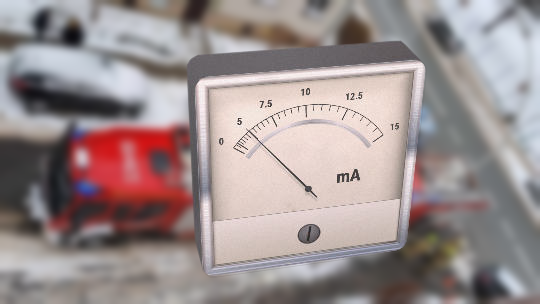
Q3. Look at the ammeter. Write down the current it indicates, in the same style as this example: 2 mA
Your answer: 5 mA
